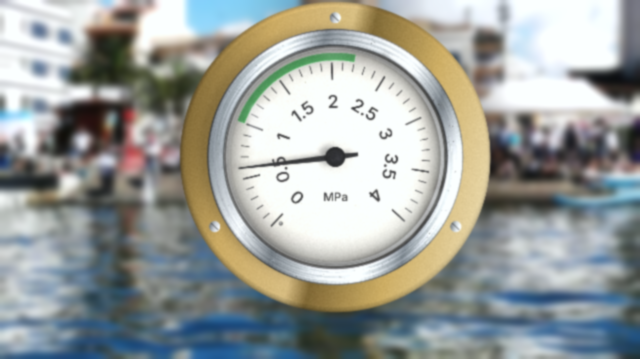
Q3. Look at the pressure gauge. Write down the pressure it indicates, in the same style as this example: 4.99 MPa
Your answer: 0.6 MPa
